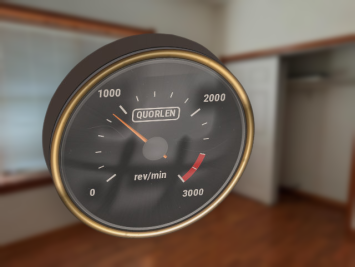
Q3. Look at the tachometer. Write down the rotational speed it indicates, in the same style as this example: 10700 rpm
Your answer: 900 rpm
